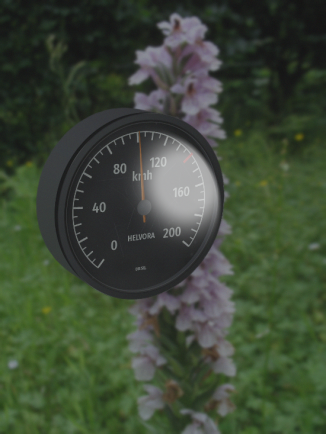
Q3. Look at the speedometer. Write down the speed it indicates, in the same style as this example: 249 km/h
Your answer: 100 km/h
